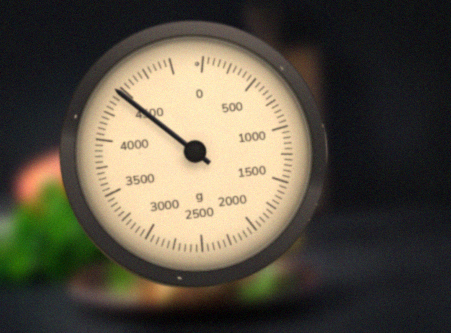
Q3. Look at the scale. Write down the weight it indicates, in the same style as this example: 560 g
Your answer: 4450 g
